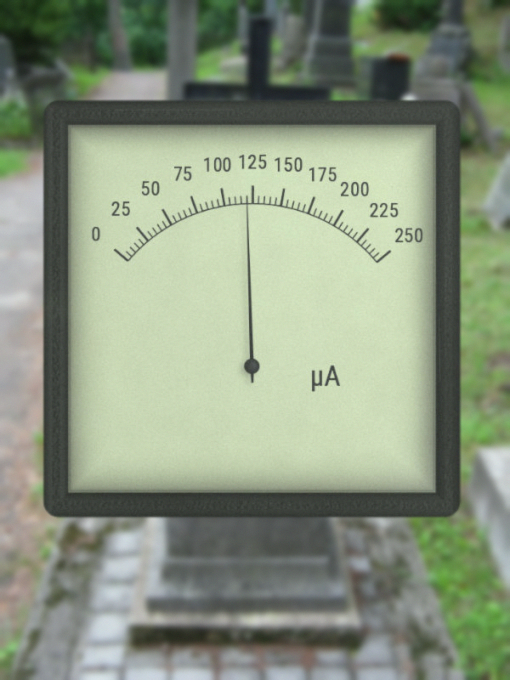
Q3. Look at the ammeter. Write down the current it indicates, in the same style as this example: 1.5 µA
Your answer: 120 µA
